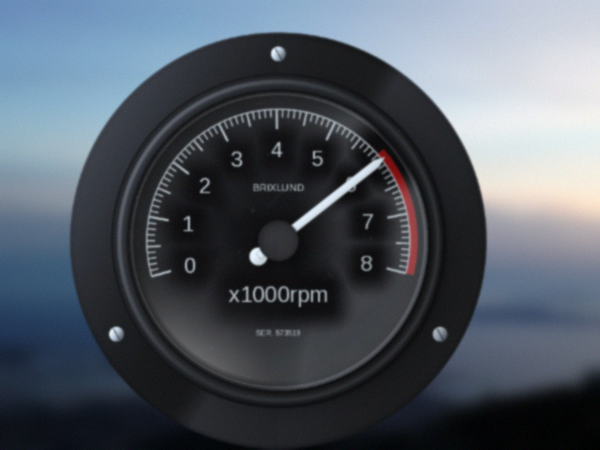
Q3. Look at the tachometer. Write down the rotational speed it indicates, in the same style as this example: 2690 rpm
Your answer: 6000 rpm
